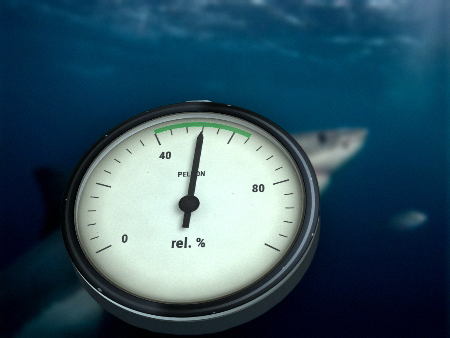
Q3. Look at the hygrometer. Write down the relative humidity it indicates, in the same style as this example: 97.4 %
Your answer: 52 %
